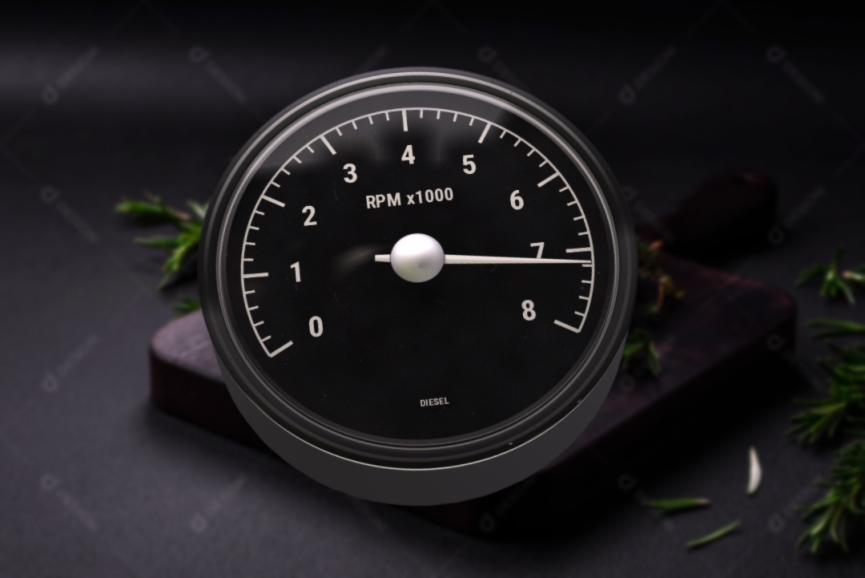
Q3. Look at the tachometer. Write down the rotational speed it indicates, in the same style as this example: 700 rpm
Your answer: 7200 rpm
